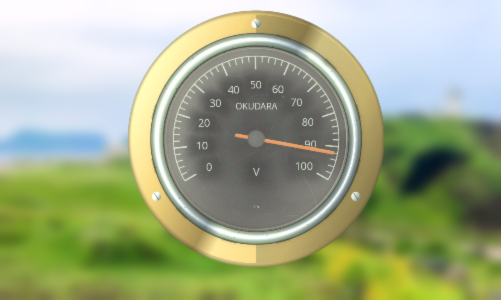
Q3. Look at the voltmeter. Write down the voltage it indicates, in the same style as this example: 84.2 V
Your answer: 92 V
